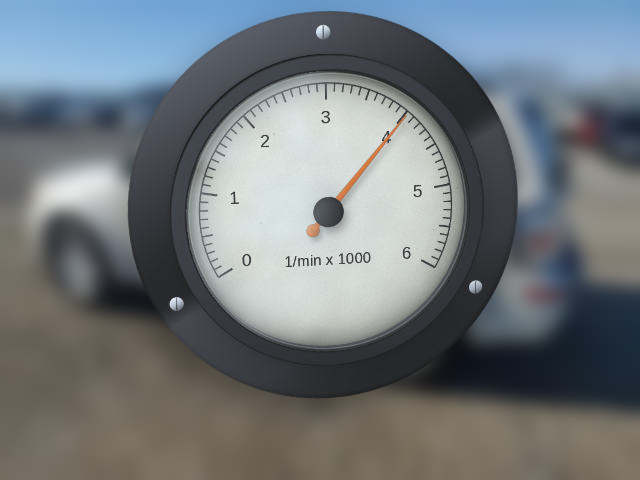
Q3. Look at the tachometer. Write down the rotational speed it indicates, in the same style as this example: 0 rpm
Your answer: 4000 rpm
